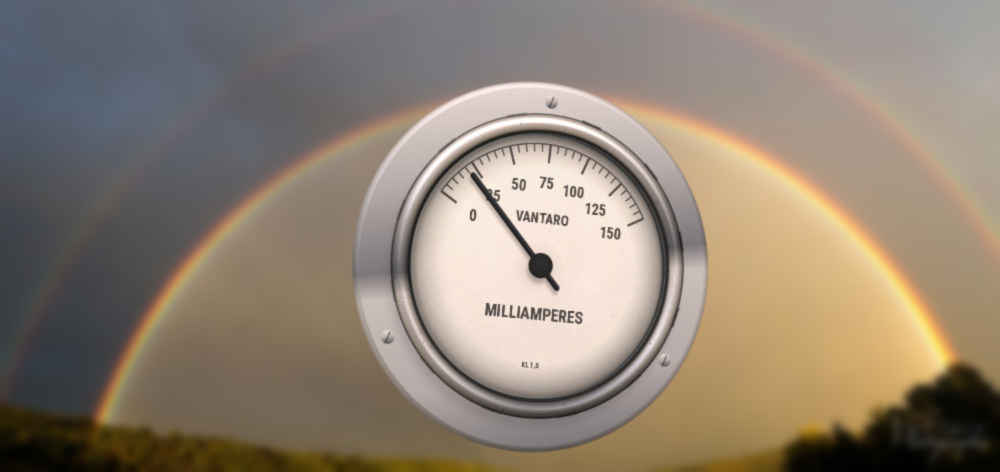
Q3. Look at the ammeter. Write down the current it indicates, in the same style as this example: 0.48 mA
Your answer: 20 mA
